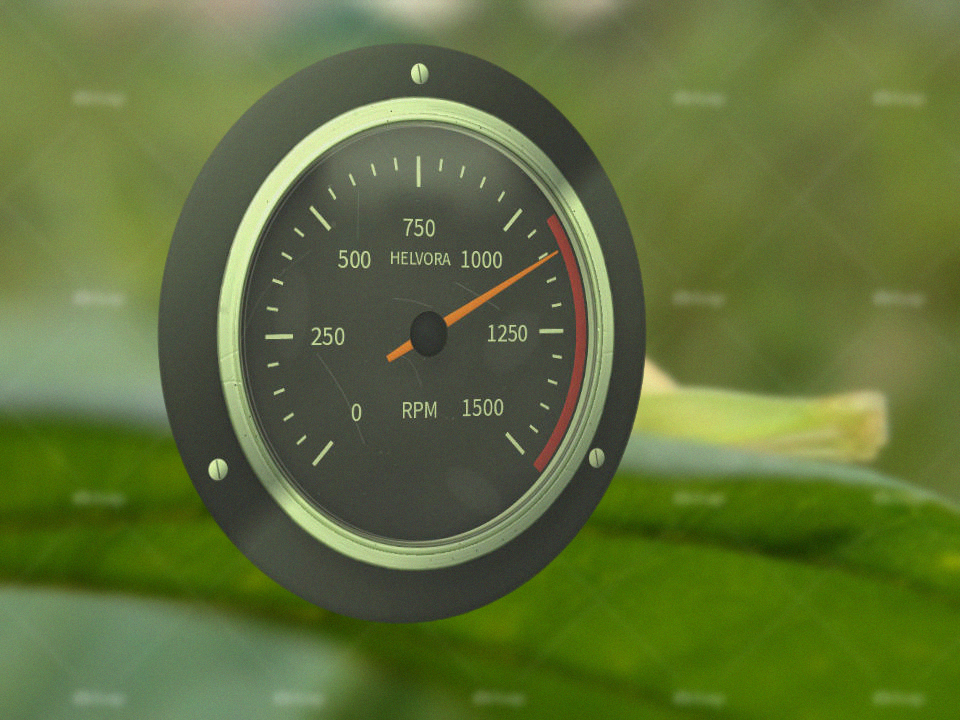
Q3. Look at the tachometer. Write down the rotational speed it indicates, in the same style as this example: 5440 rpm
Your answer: 1100 rpm
